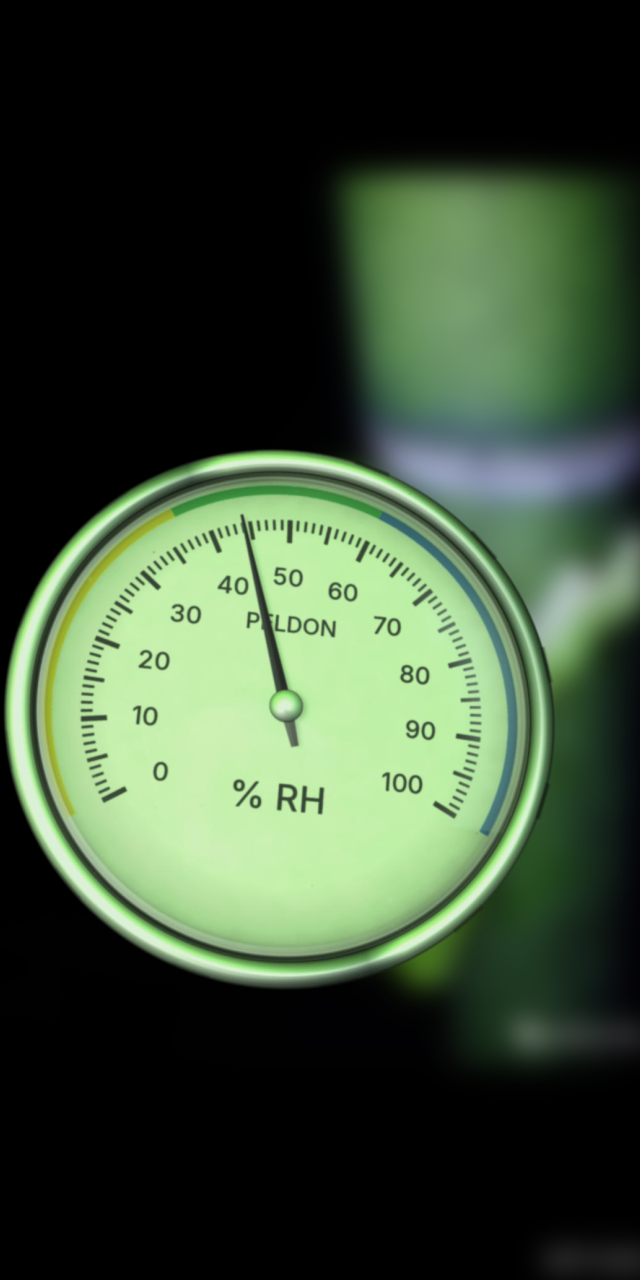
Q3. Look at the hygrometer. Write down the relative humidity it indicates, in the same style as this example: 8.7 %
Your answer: 44 %
